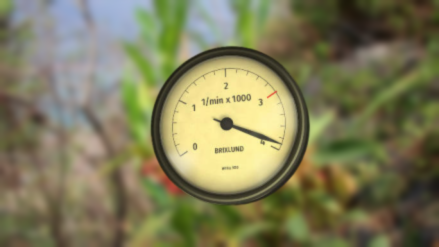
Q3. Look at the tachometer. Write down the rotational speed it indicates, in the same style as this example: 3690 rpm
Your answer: 3900 rpm
